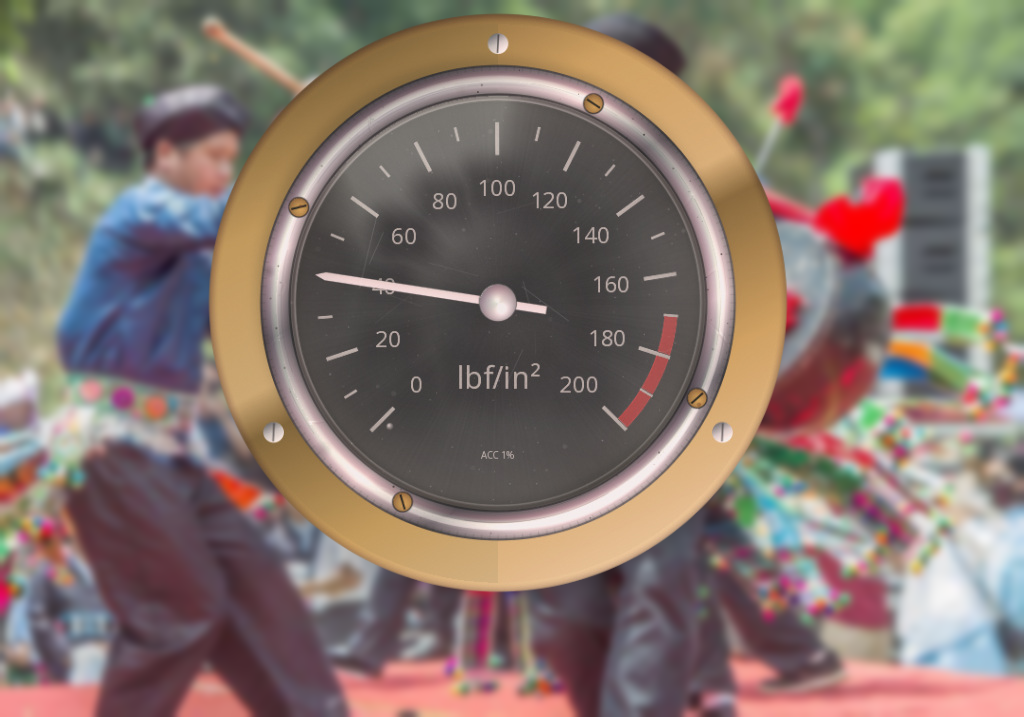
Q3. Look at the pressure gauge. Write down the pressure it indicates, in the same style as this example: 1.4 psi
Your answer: 40 psi
